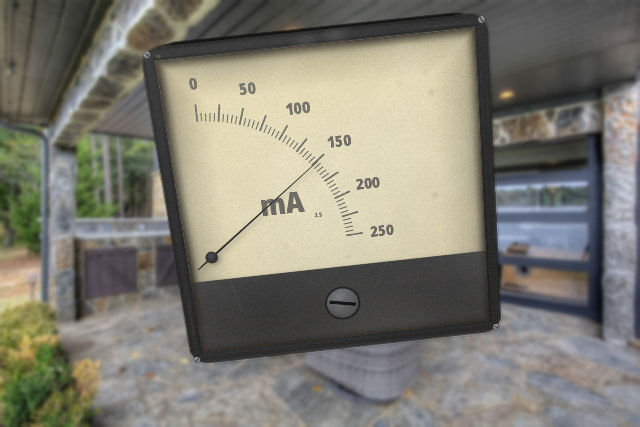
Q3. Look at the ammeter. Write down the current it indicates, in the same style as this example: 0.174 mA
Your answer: 150 mA
